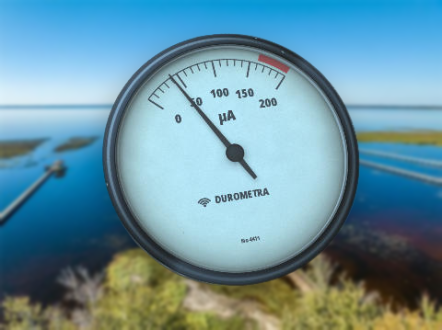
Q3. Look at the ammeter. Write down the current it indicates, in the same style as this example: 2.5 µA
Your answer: 40 µA
